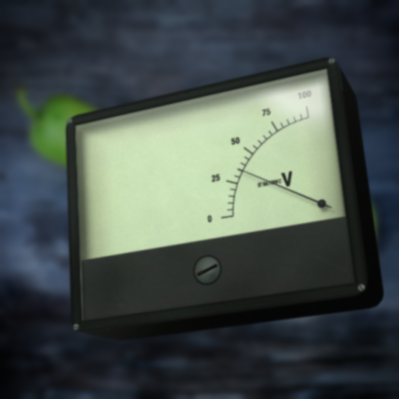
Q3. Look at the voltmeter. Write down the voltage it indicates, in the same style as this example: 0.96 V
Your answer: 35 V
